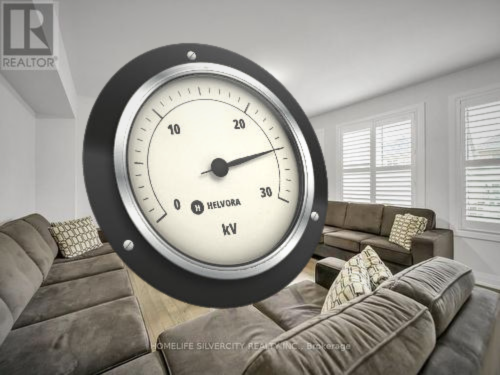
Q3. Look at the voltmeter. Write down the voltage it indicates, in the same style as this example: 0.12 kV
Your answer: 25 kV
